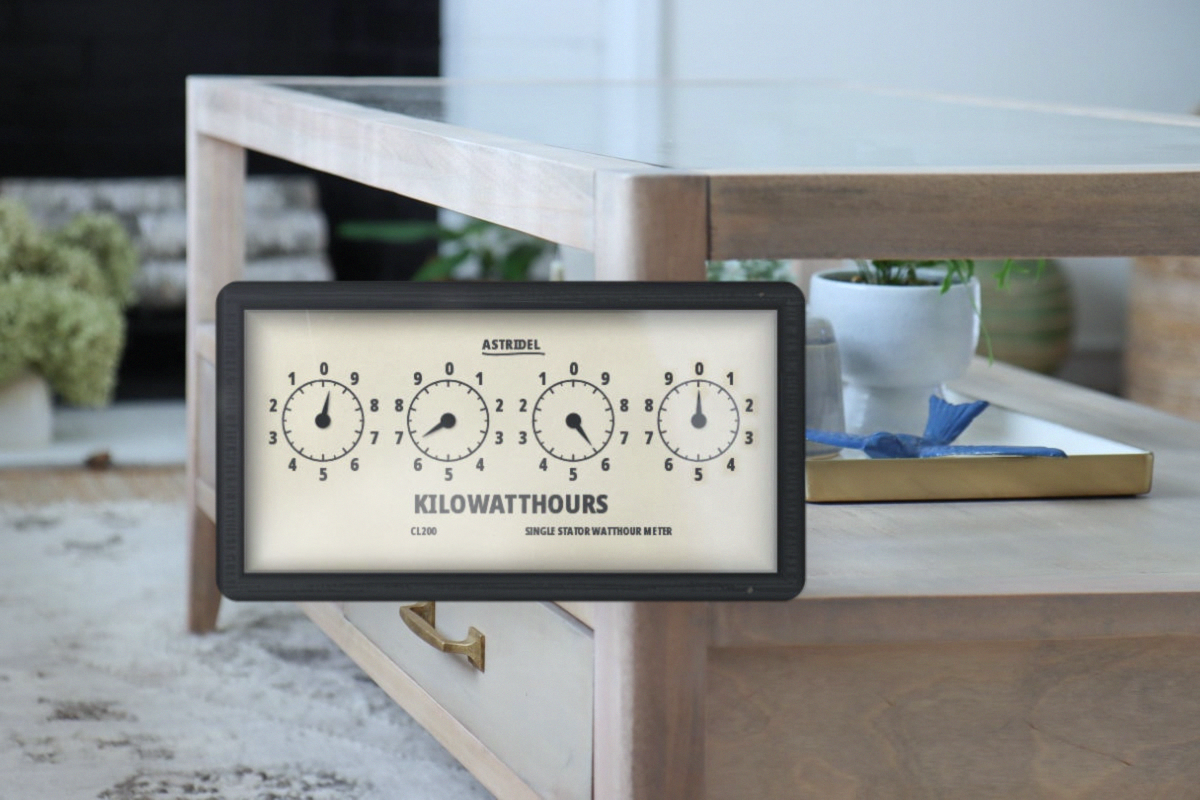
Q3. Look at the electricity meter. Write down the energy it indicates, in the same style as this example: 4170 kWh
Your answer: 9660 kWh
